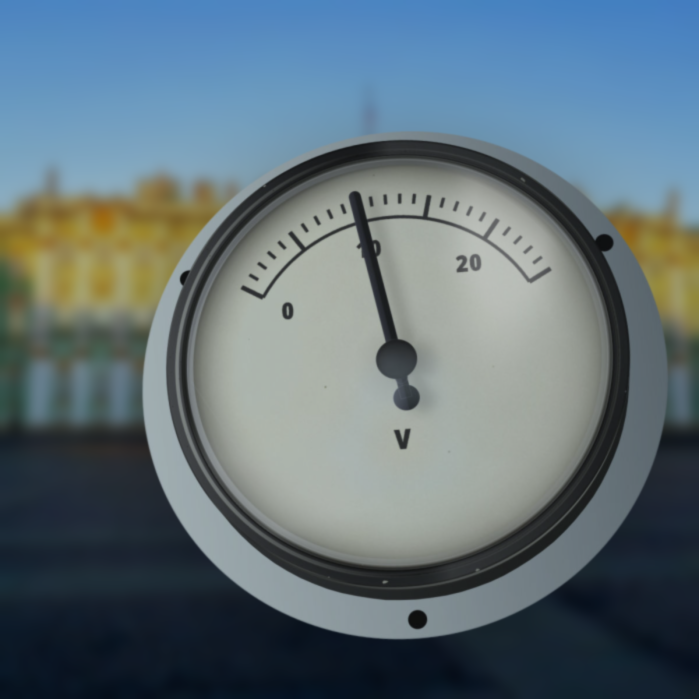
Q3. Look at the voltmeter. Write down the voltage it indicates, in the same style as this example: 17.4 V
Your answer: 10 V
